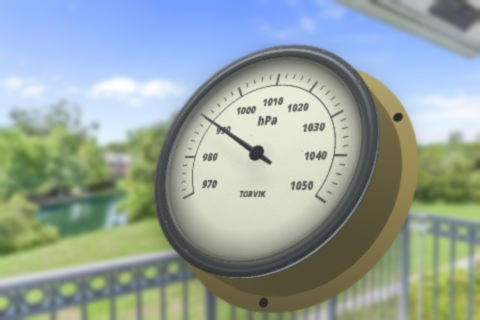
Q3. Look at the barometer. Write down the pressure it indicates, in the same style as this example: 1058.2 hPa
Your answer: 990 hPa
